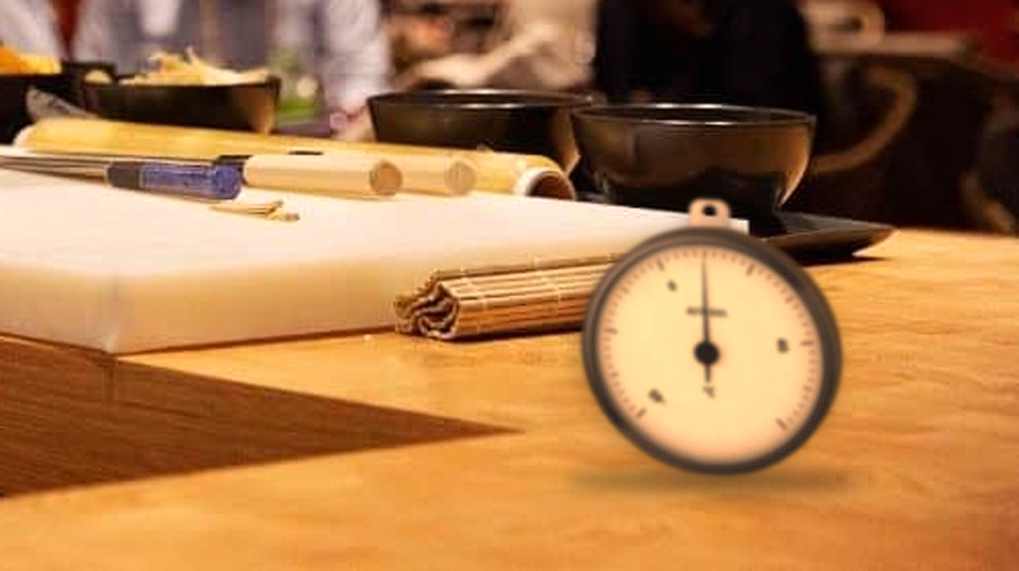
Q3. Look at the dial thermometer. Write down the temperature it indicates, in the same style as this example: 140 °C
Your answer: 10 °C
